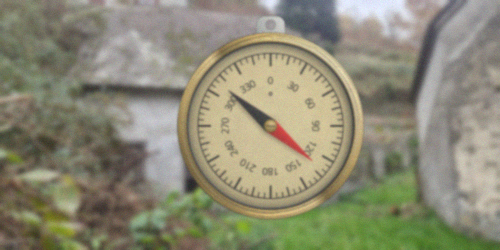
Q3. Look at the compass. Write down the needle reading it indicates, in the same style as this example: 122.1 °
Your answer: 130 °
